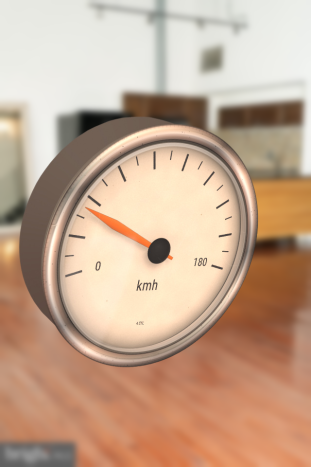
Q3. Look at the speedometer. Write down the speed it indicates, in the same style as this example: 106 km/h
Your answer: 35 km/h
